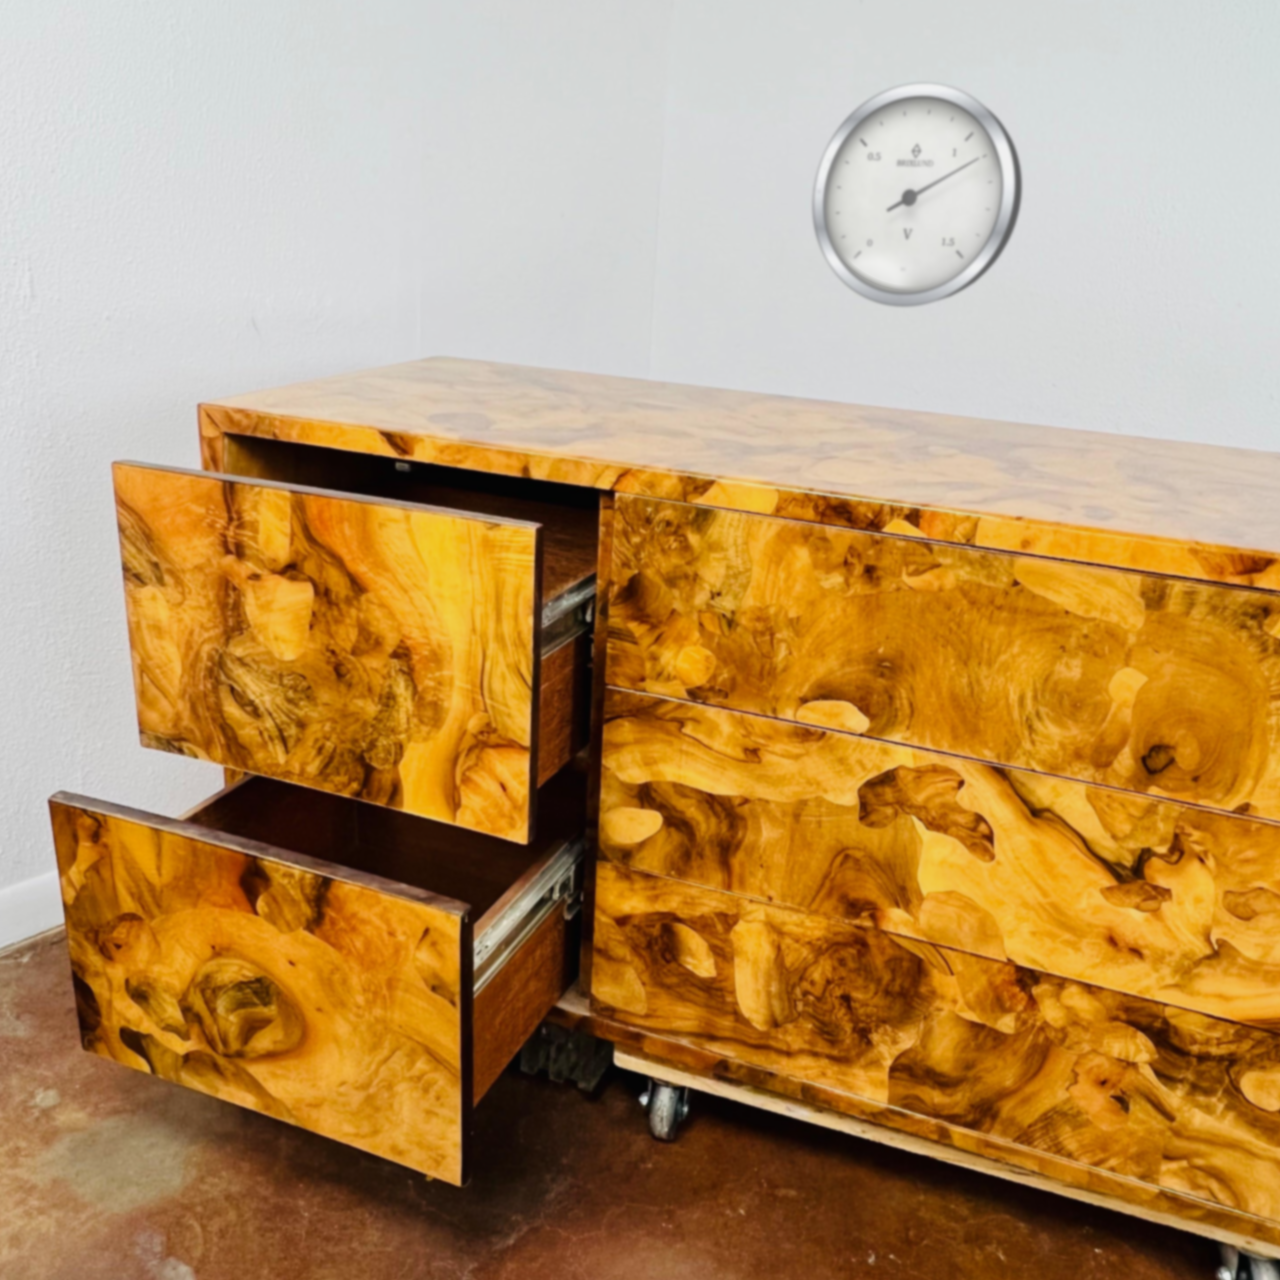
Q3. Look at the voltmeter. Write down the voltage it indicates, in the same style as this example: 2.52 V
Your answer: 1.1 V
